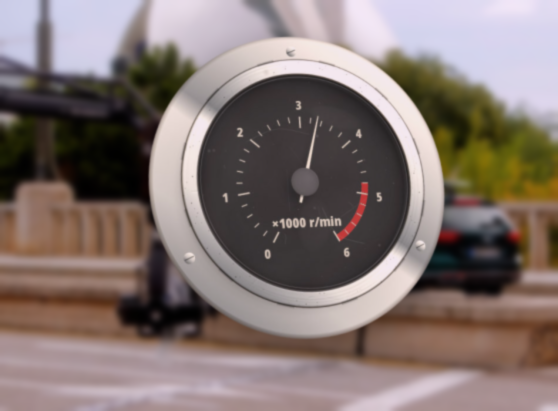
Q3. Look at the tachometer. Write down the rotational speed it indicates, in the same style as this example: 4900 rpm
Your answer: 3300 rpm
